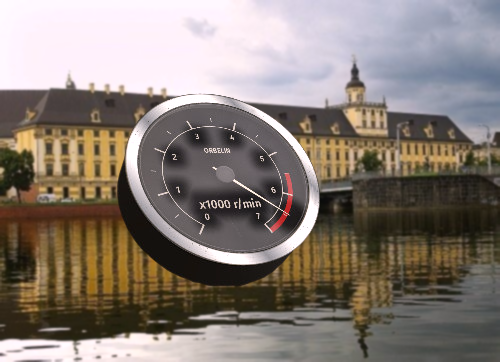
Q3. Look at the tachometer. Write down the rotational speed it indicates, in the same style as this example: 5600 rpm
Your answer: 6500 rpm
